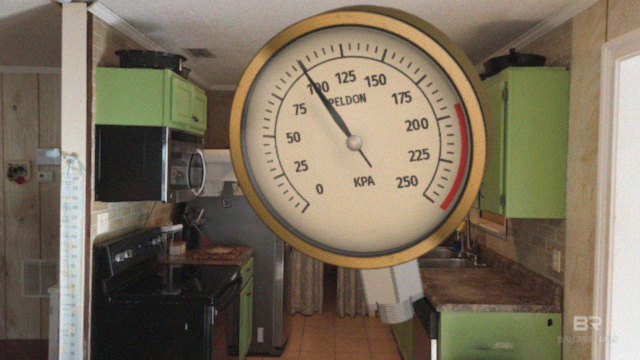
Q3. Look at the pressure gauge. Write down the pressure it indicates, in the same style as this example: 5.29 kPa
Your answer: 100 kPa
